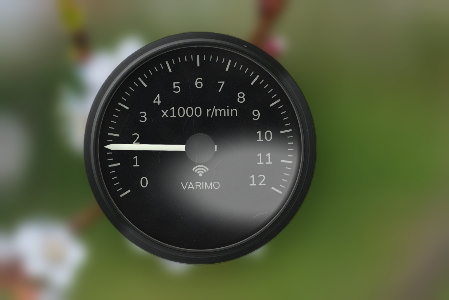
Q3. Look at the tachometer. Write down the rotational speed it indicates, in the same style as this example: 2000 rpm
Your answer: 1600 rpm
